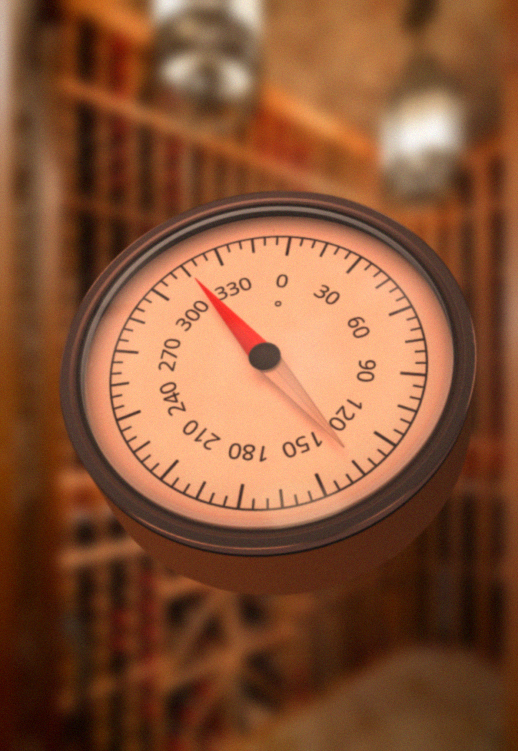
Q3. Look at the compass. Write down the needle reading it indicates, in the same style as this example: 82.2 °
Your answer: 315 °
